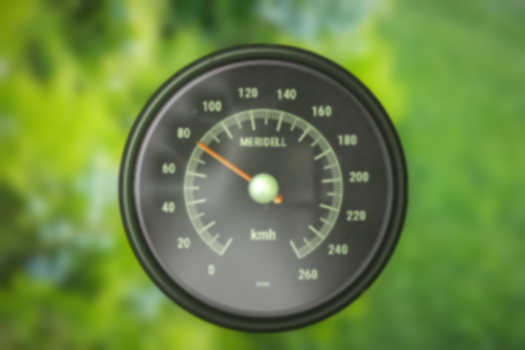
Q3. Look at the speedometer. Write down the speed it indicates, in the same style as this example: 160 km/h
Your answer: 80 km/h
